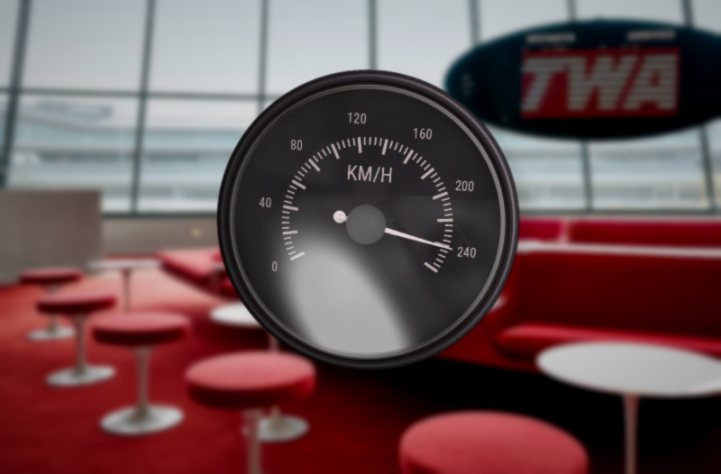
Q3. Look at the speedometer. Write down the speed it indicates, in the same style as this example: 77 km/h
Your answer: 240 km/h
